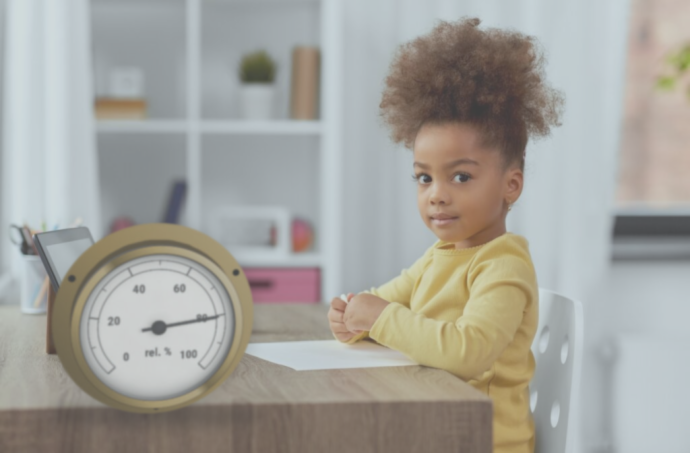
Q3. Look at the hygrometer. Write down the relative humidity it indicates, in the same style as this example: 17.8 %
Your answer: 80 %
